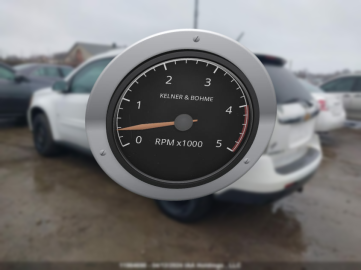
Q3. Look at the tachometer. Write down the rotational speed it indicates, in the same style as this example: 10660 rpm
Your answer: 400 rpm
